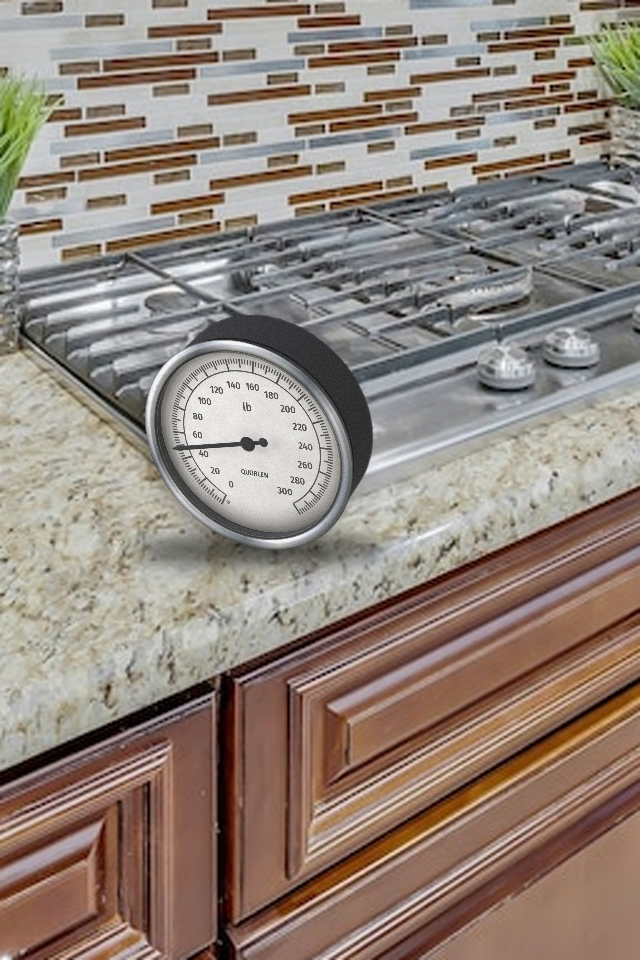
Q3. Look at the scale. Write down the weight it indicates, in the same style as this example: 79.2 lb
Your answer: 50 lb
